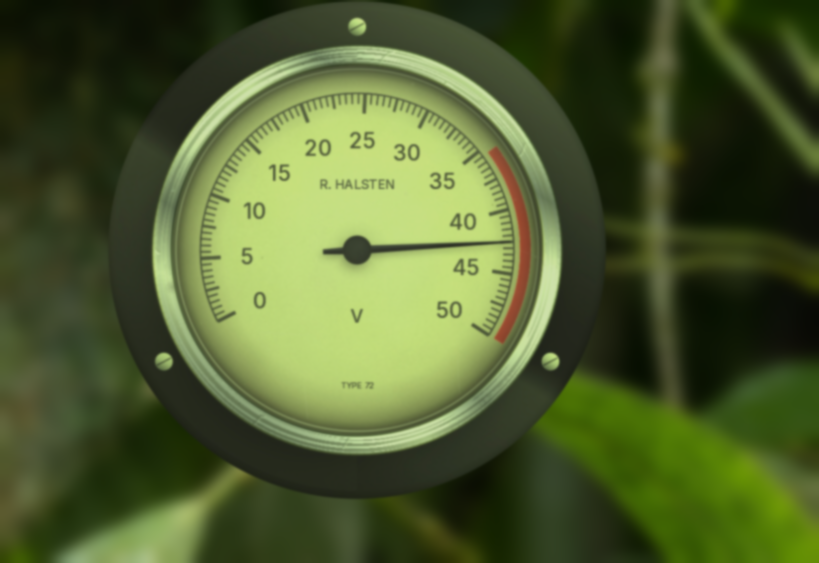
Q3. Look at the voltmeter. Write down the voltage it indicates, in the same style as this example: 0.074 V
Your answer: 42.5 V
